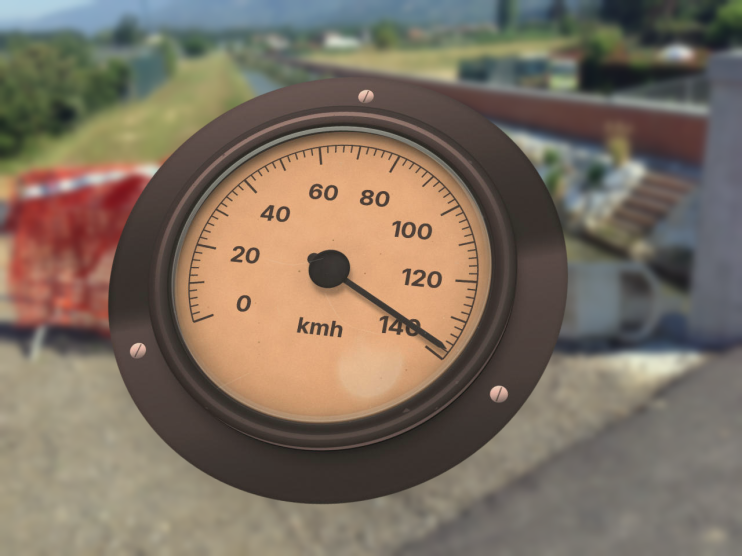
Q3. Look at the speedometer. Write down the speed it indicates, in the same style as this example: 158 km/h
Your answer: 138 km/h
